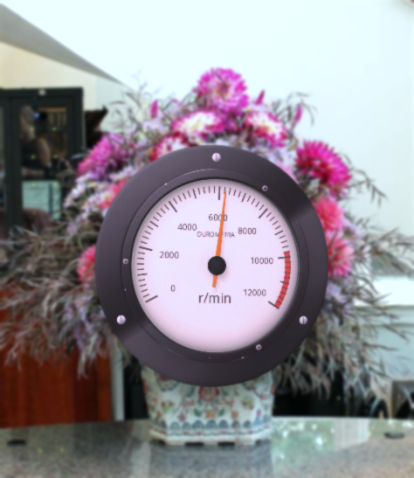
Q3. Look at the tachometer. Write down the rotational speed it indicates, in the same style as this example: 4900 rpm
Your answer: 6200 rpm
